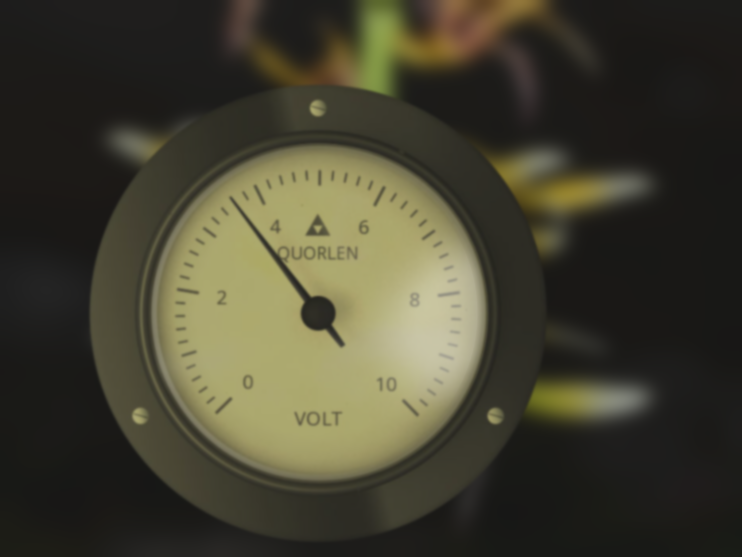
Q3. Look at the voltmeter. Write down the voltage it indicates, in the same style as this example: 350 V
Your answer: 3.6 V
